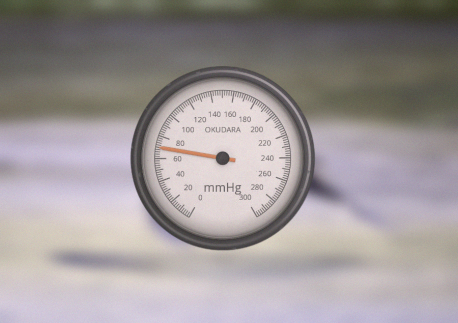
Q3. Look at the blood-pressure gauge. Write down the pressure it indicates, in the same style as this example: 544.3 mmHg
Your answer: 70 mmHg
